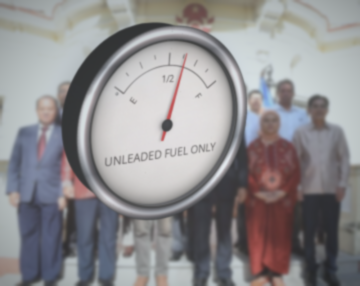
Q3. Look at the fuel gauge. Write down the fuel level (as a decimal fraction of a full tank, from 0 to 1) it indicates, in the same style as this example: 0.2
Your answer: 0.625
